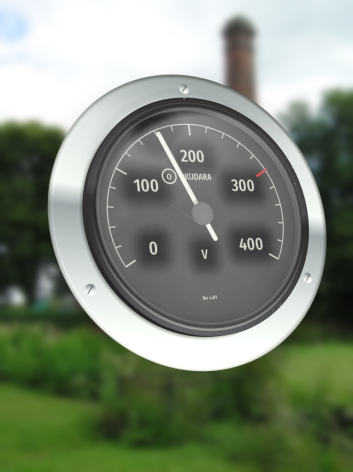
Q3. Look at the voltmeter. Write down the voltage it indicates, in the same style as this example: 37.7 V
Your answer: 160 V
